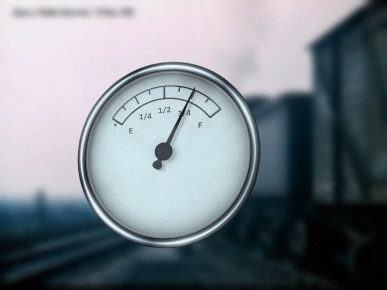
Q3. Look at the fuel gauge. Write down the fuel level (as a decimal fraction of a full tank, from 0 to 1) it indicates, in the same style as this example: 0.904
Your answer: 0.75
